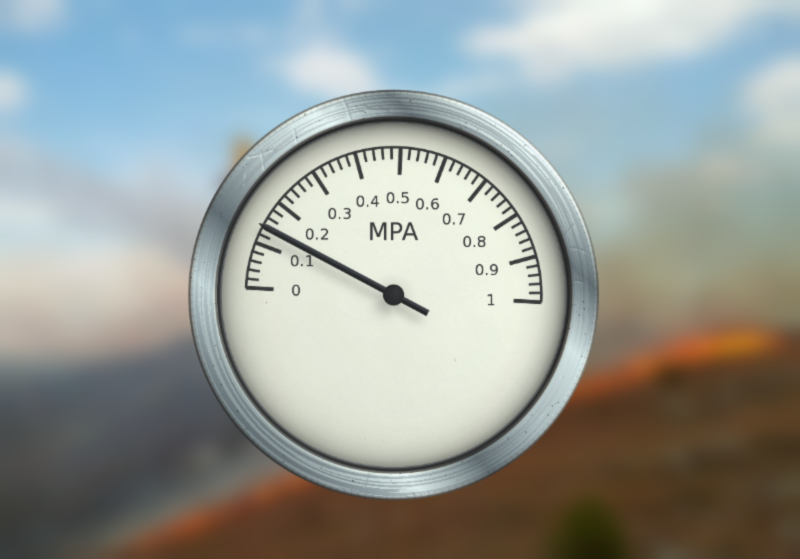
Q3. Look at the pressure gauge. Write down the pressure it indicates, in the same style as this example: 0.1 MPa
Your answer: 0.14 MPa
